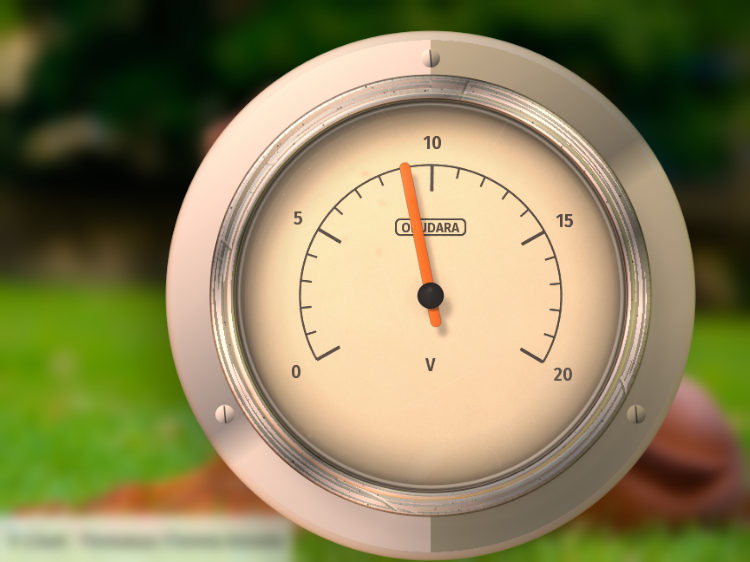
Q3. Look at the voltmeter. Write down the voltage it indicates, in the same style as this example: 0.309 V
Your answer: 9 V
